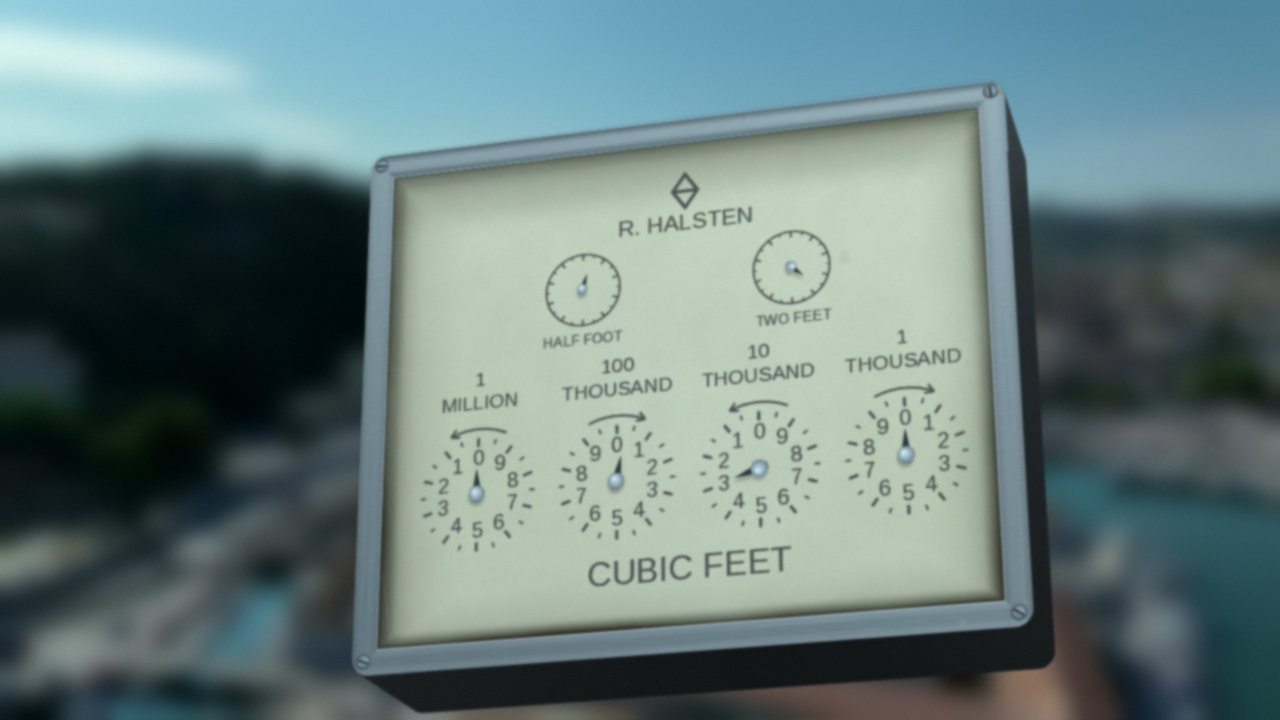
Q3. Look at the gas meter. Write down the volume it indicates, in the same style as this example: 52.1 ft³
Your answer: 3000 ft³
